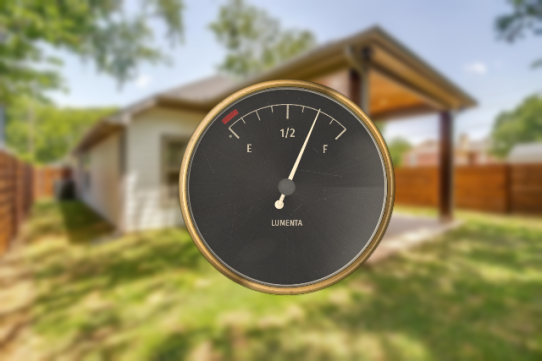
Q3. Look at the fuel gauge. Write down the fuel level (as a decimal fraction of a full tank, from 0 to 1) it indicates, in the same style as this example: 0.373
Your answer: 0.75
